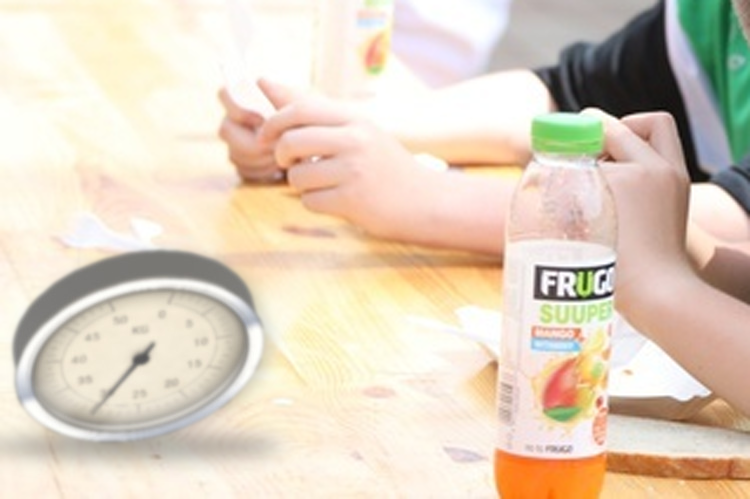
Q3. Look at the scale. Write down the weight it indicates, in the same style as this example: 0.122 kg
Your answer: 30 kg
